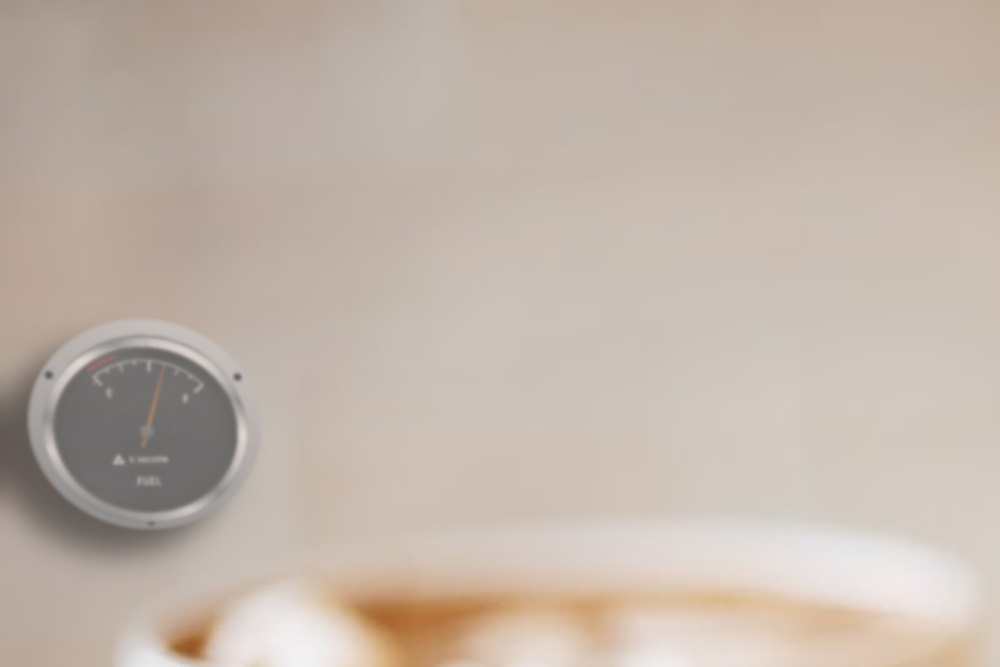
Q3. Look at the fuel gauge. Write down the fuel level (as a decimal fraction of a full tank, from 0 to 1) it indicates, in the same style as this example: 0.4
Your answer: 0.625
